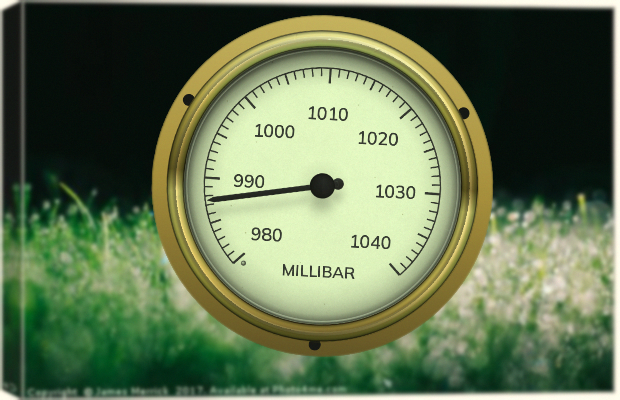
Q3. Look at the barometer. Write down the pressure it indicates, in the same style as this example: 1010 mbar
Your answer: 987.5 mbar
